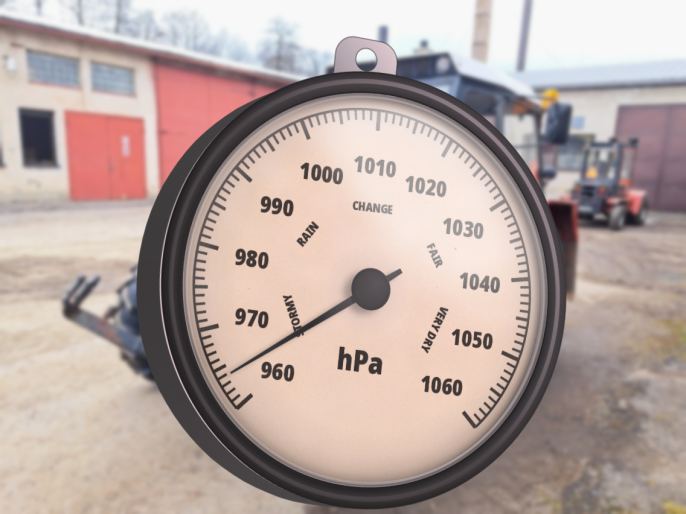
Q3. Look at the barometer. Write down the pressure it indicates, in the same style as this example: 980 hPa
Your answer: 964 hPa
